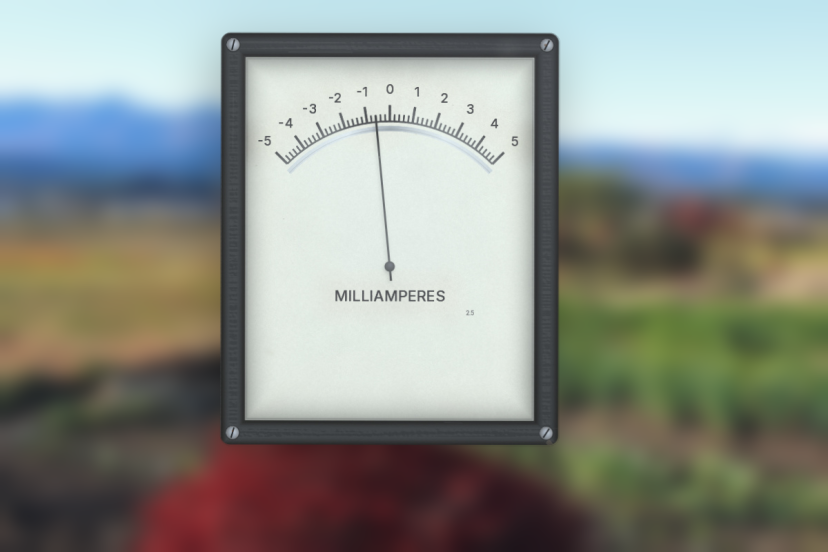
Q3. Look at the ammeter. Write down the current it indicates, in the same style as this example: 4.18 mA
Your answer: -0.6 mA
